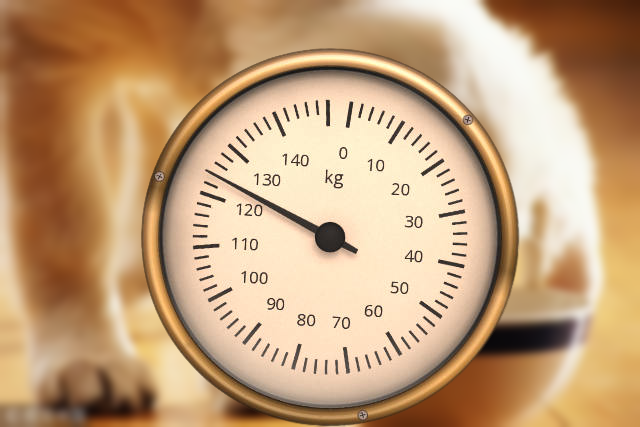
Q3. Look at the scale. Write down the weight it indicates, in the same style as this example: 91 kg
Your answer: 124 kg
